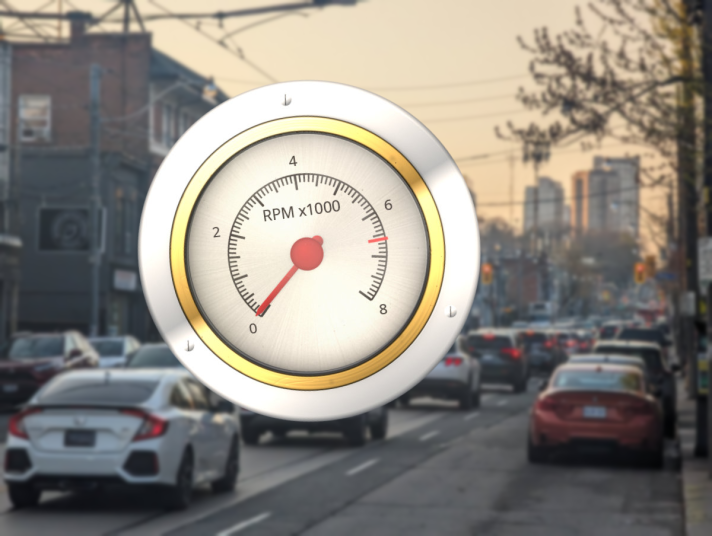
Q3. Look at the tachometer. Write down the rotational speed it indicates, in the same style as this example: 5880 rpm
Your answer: 100 rpm
